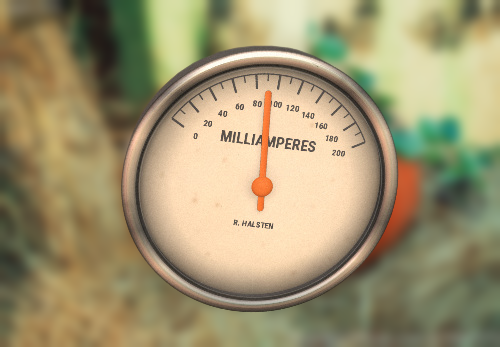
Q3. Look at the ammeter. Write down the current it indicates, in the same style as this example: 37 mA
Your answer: 90 mA
